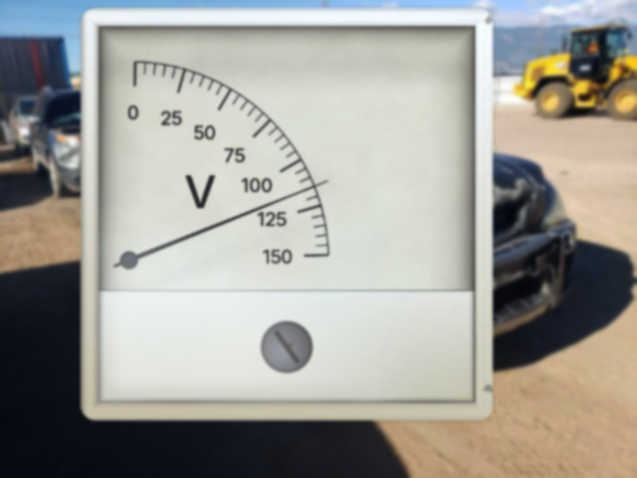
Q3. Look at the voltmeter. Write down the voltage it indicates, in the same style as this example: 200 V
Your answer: 115 V
